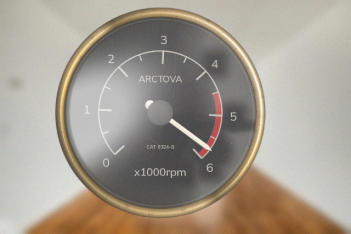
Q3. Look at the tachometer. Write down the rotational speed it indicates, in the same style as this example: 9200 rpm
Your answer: 5750 rpm
